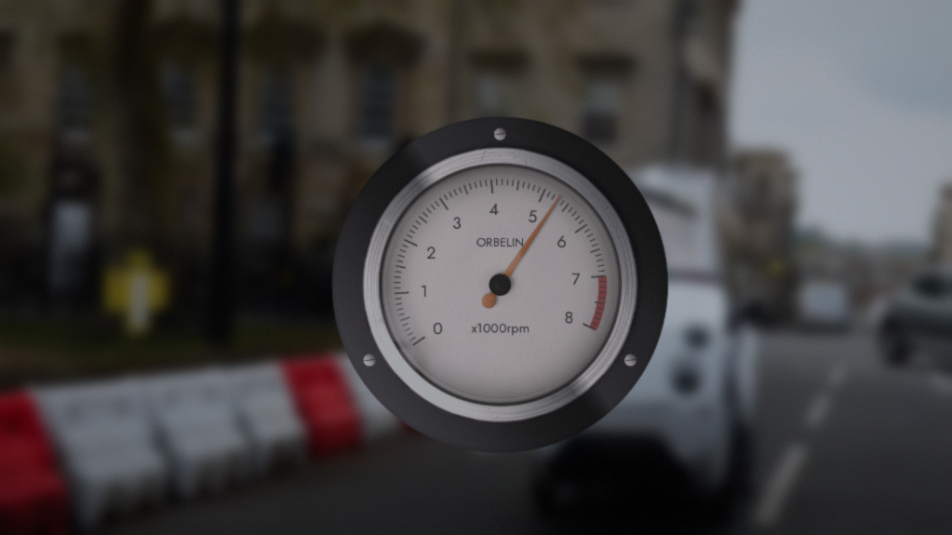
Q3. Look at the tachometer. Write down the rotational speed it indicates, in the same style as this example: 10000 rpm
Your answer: 5300 rpm
